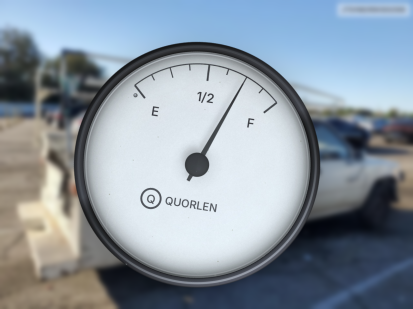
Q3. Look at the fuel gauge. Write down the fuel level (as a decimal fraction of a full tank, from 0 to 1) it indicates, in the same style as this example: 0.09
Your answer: 0.75
